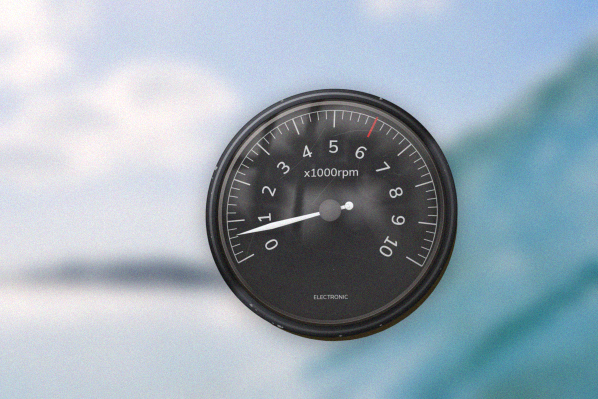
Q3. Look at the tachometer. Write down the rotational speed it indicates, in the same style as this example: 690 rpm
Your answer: 600 rpm
